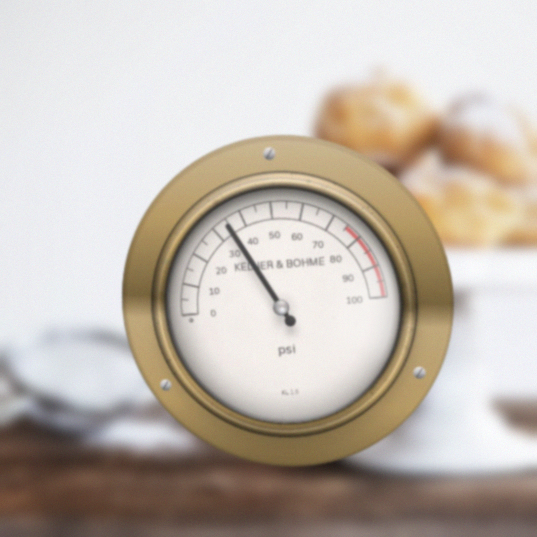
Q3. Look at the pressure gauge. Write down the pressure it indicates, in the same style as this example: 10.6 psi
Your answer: 35 psi
